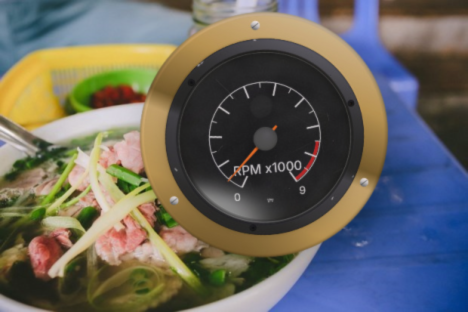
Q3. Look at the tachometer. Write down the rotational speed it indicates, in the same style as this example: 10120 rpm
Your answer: 500 rpm
